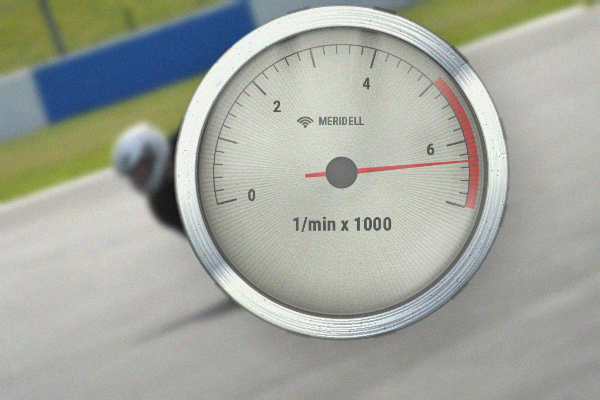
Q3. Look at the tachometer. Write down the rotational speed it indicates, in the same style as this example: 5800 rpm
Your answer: 6300 rpm
